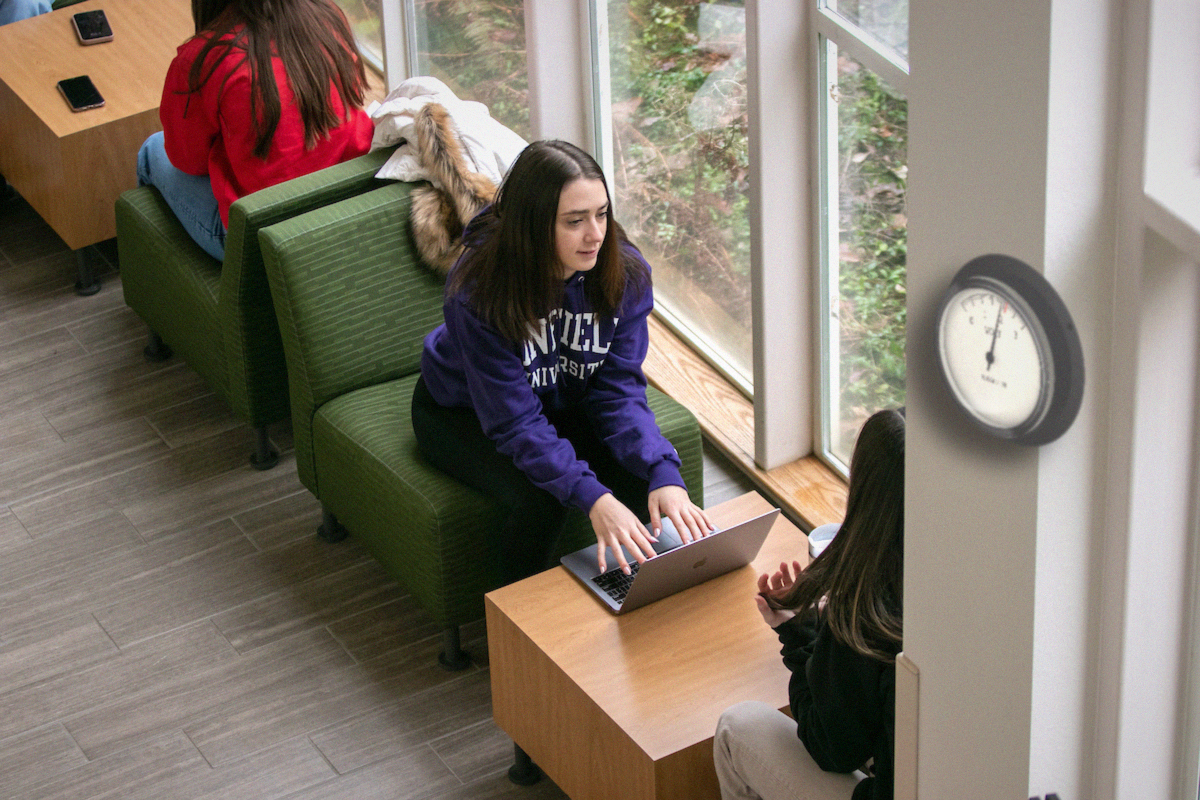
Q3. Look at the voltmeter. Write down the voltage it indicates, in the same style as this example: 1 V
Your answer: 2 V
